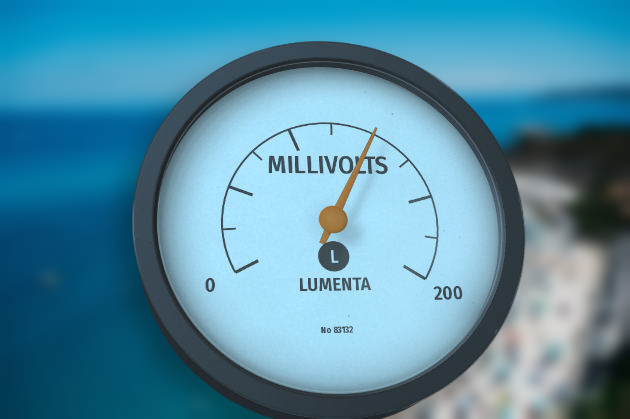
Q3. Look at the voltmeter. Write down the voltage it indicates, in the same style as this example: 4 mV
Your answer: 120 mV
